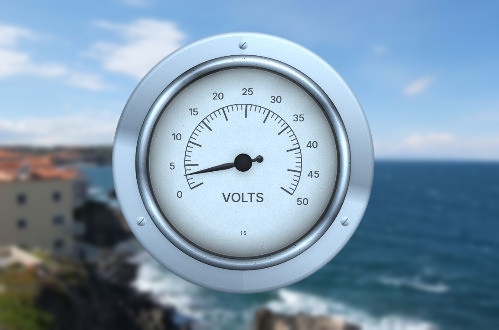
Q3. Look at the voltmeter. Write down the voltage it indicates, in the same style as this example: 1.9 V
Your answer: 3 V
